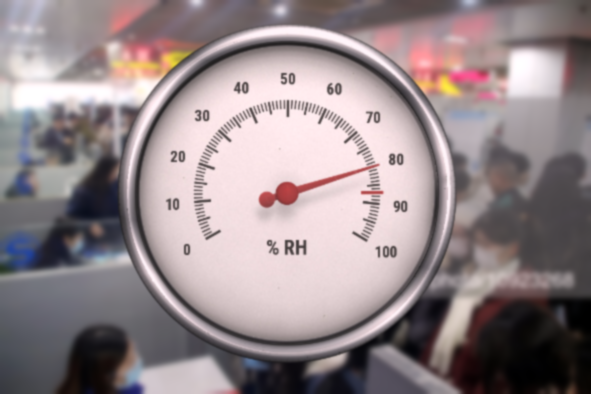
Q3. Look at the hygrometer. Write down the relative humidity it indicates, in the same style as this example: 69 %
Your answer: 80 %
